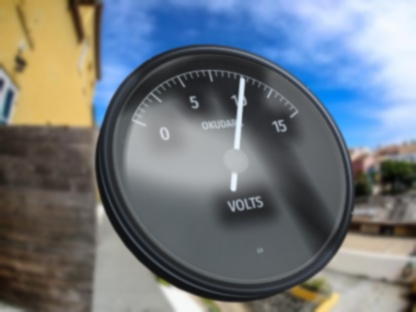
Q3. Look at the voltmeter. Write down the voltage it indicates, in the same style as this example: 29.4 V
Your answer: 10 V
